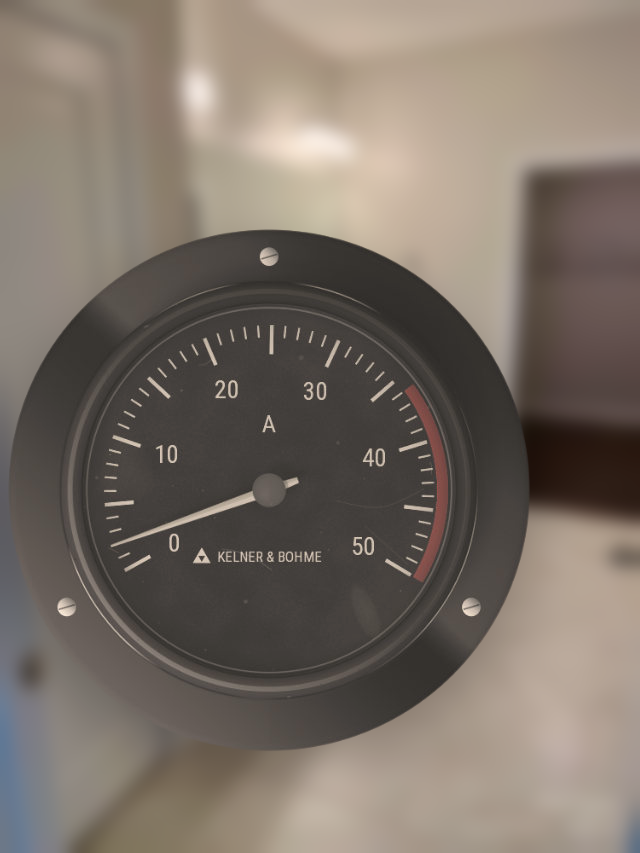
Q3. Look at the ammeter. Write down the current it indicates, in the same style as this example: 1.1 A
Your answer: 2 A
